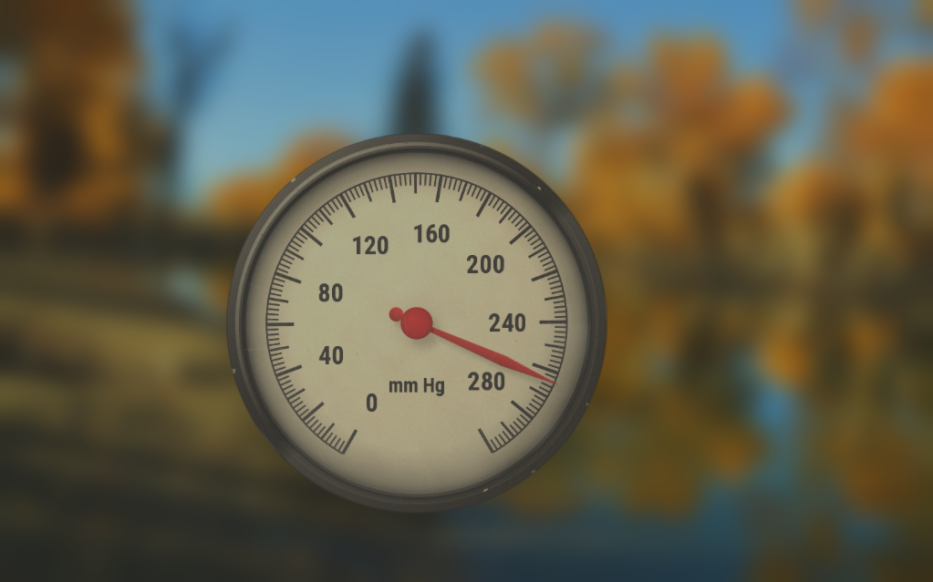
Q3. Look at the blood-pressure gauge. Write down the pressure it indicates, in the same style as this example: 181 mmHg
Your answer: 264 mmHg
